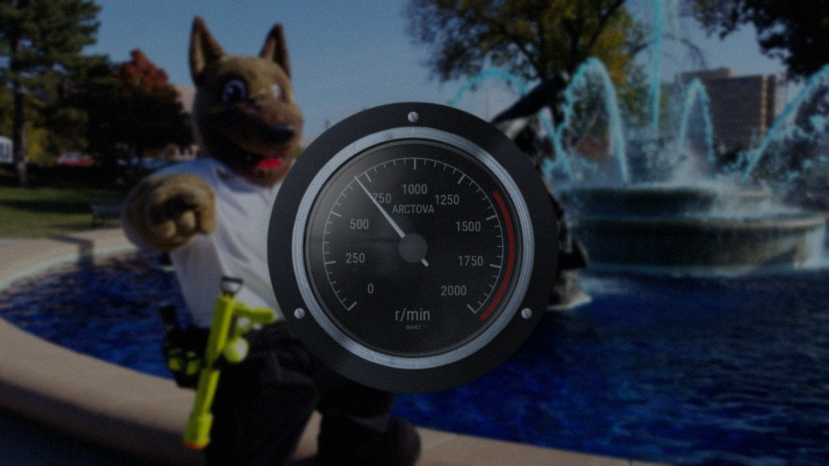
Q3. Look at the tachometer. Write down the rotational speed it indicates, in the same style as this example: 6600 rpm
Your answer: 700 rpm
